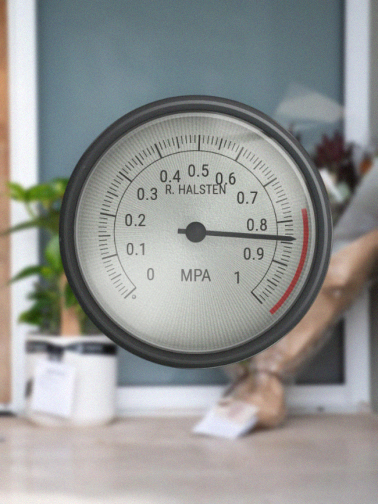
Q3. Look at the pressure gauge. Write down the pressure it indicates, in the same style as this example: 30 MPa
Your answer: 0.84 MPa
